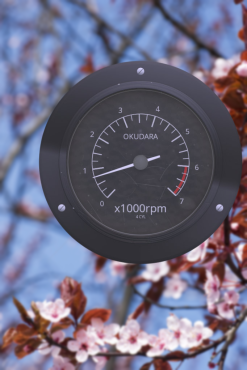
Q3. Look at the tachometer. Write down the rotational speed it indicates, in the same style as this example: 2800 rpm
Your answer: 750 rpm
